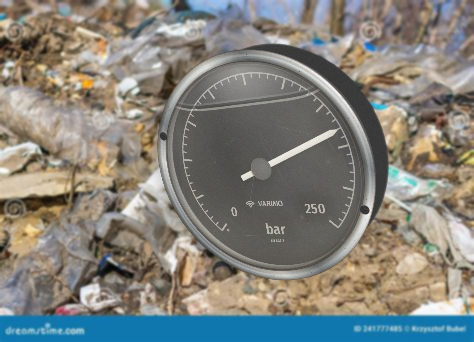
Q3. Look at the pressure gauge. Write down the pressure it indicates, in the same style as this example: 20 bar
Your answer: 190 bar
